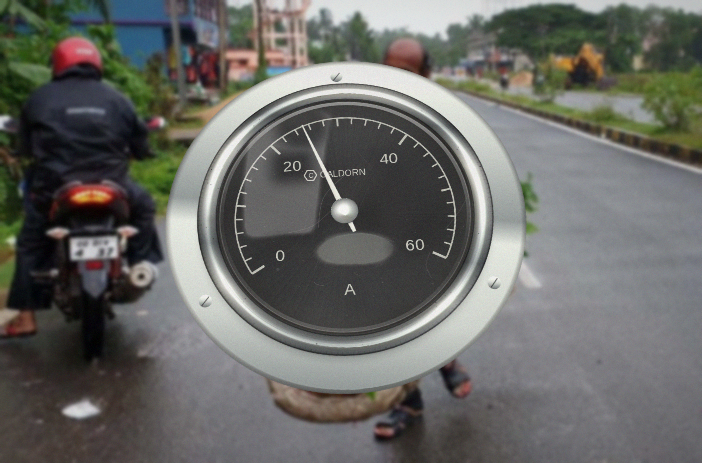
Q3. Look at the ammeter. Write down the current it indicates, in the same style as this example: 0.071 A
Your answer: 25 A
